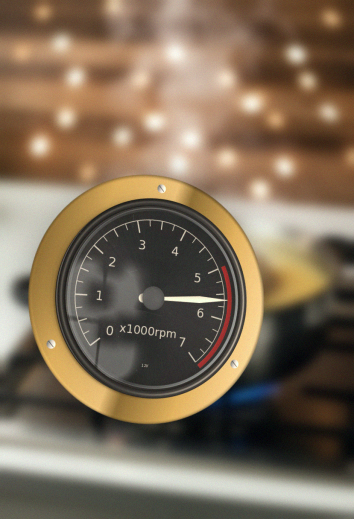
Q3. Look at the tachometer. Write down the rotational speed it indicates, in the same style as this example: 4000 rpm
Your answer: 5625 rpm
